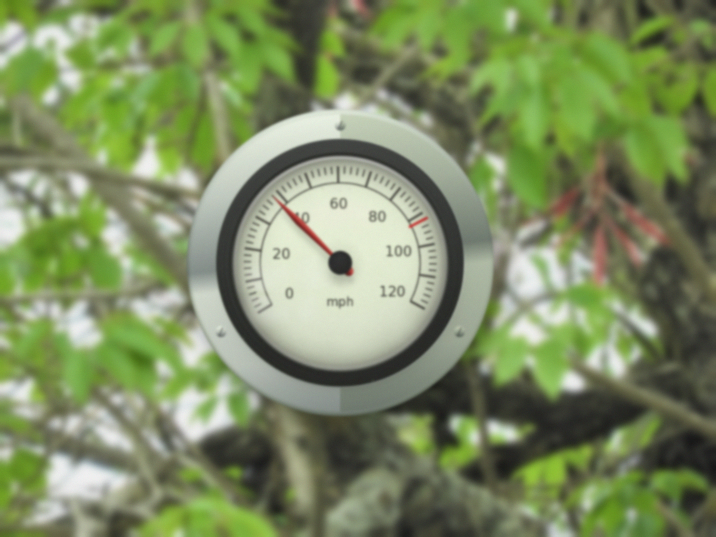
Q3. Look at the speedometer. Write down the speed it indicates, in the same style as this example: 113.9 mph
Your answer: 38 mph
